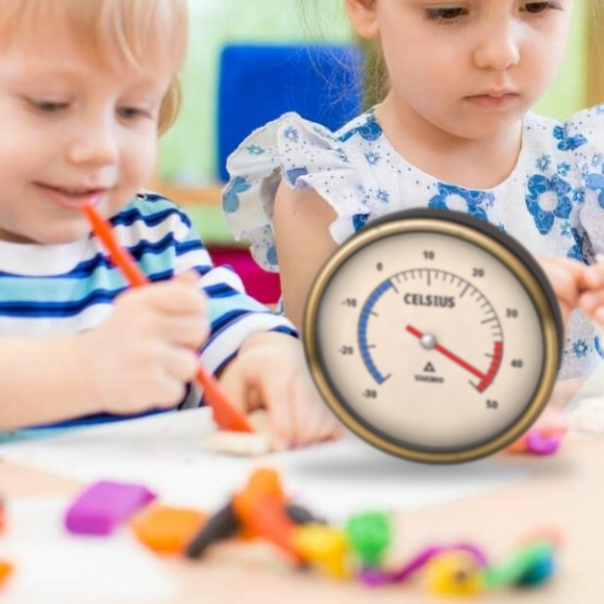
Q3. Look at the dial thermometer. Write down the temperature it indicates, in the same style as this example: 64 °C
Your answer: 46 °C
